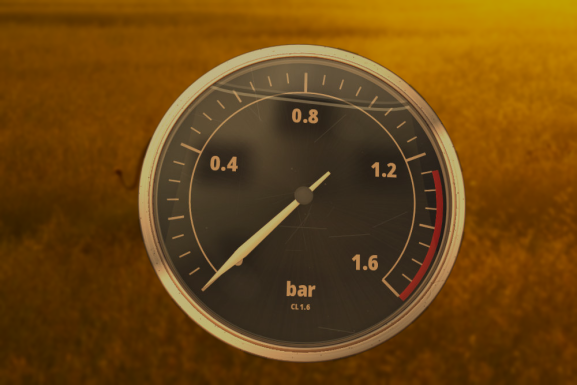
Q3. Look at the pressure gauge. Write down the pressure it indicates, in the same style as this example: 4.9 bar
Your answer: 0 bar
